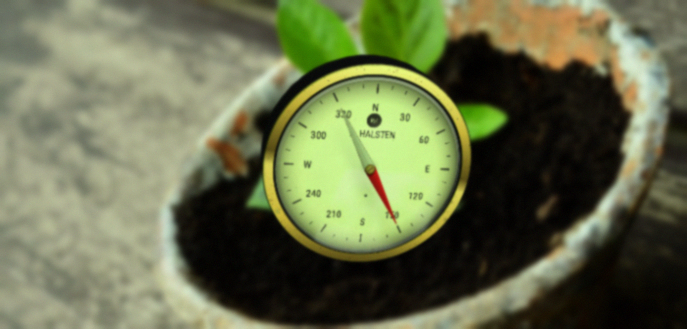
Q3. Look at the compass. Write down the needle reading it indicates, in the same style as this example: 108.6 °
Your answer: 150 °
